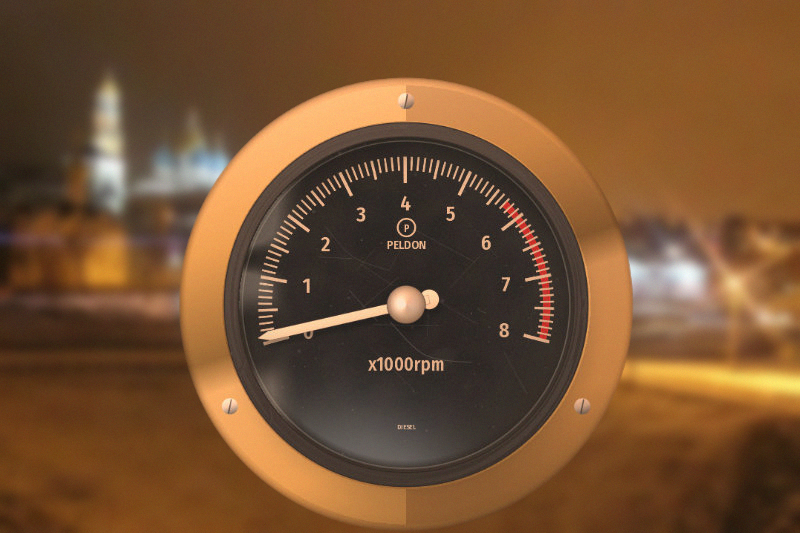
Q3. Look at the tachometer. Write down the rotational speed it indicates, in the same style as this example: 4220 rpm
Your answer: 100 rpm
